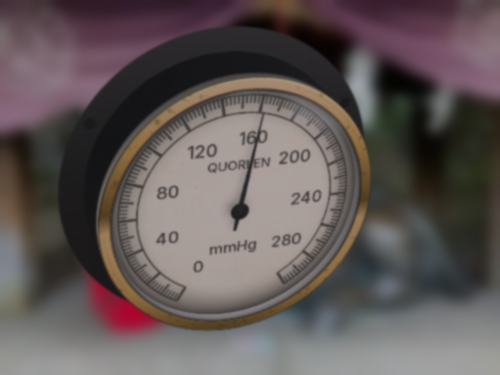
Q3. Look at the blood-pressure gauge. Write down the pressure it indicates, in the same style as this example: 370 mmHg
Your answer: 160 mmHg
